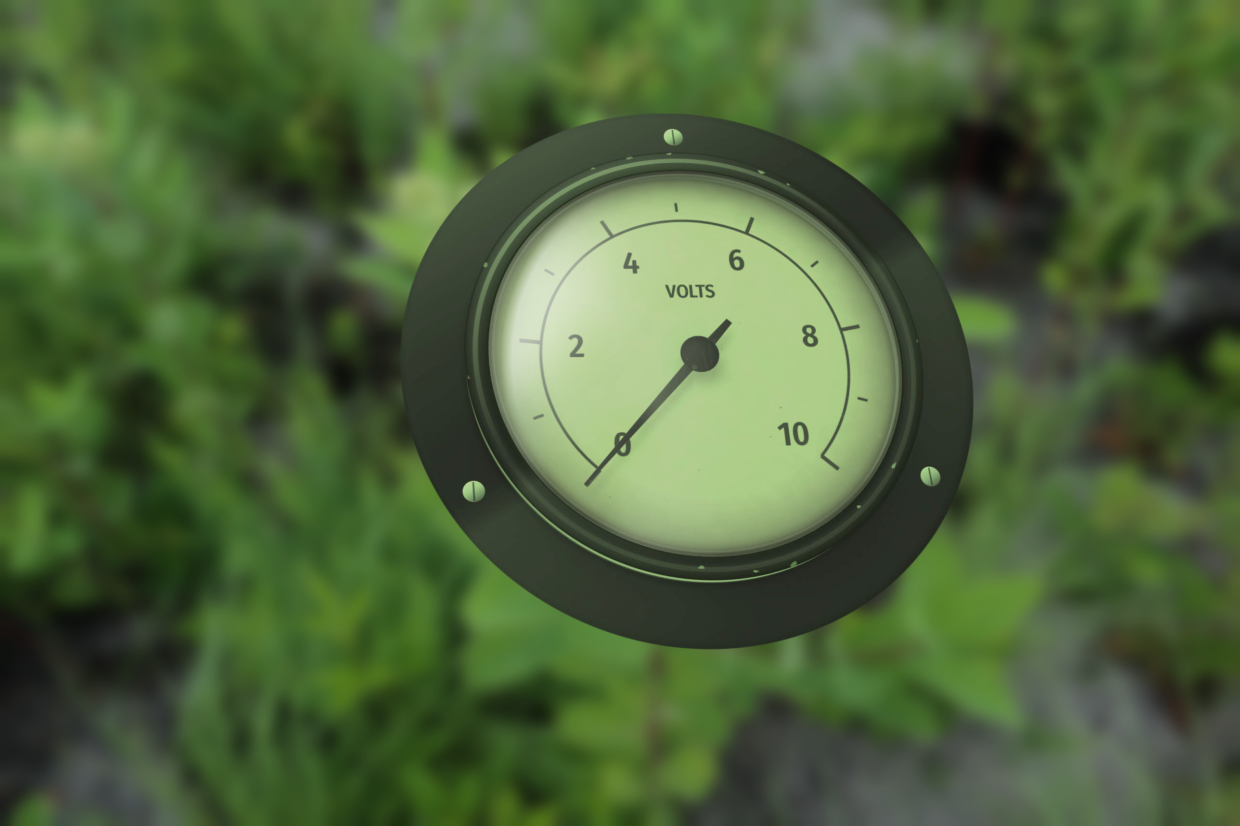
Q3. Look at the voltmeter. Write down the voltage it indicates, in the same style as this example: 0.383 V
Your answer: 0 V
